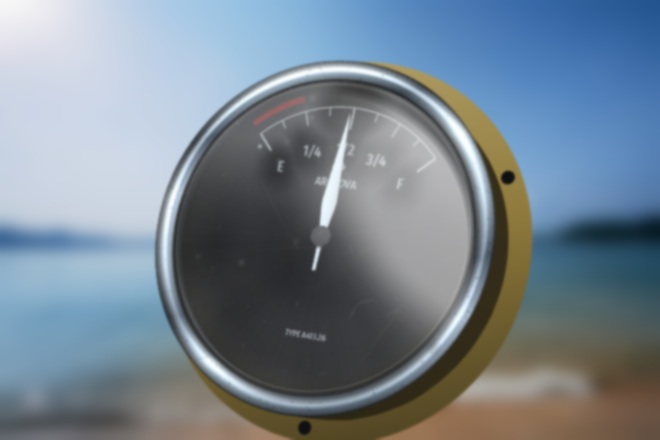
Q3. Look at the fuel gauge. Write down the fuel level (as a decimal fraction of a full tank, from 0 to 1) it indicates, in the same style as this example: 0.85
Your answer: 0.5
